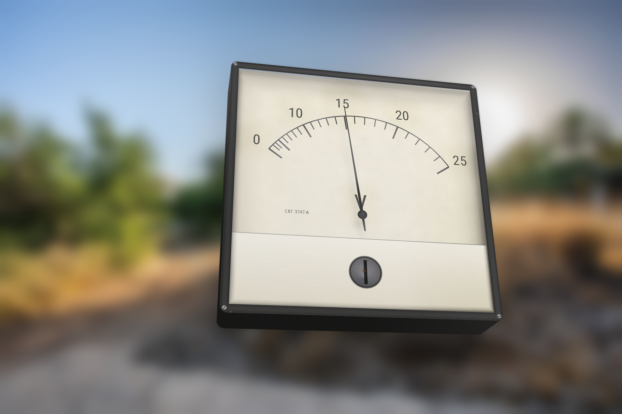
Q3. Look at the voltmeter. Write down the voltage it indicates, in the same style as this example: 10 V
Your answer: 15 V
